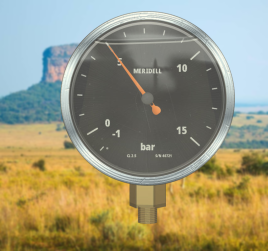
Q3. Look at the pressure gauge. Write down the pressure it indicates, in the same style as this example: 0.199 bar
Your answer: 5 bar
